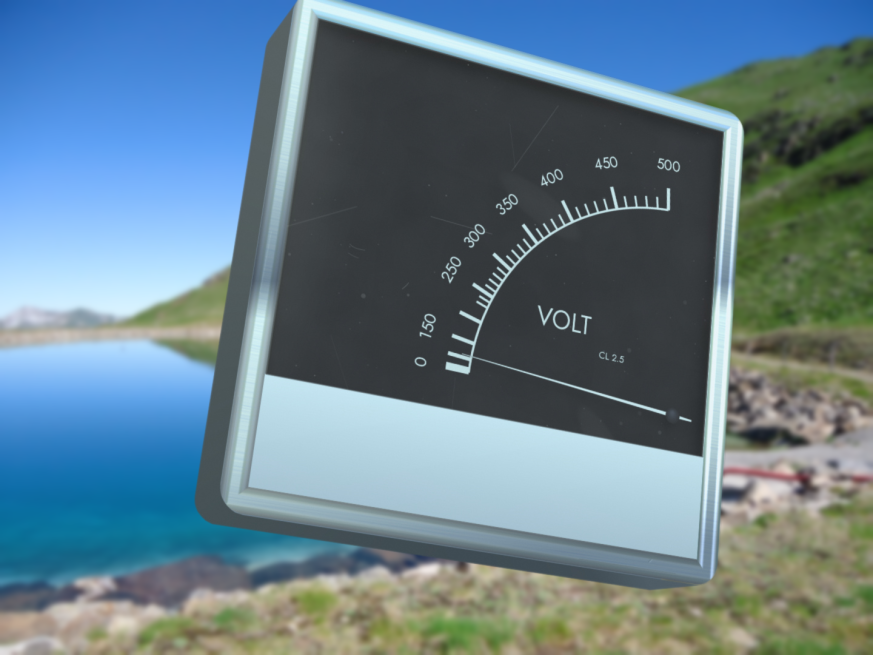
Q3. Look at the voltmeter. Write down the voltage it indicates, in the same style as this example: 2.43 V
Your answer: 100 V
